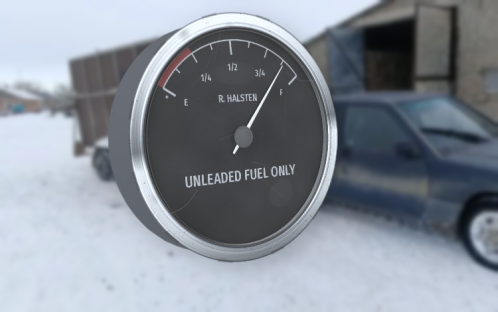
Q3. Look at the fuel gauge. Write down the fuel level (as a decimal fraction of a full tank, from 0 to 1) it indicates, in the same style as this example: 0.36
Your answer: 0.875
